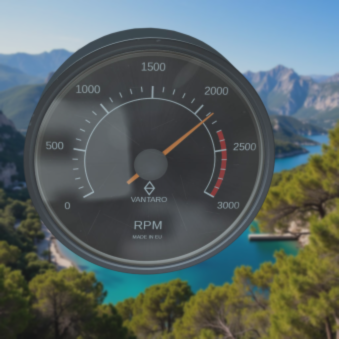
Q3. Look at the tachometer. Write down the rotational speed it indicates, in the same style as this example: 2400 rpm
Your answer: 2100 rpm
